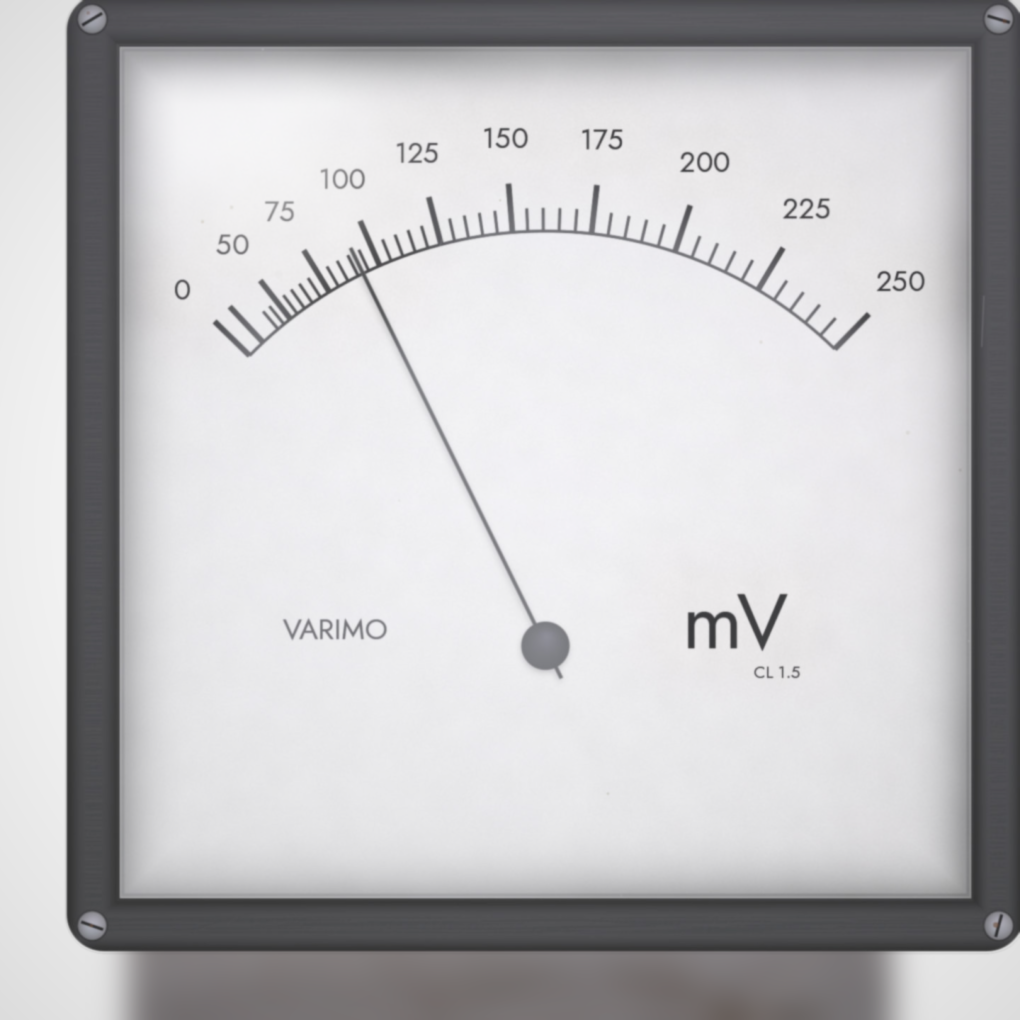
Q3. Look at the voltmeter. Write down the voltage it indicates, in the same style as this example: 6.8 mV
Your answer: 92.5 mV
